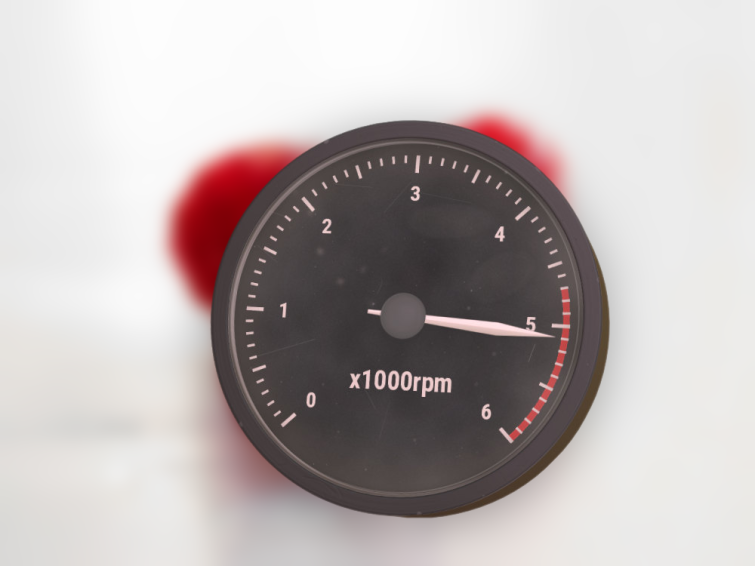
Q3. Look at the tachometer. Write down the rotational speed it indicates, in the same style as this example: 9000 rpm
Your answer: 5100 rpm
